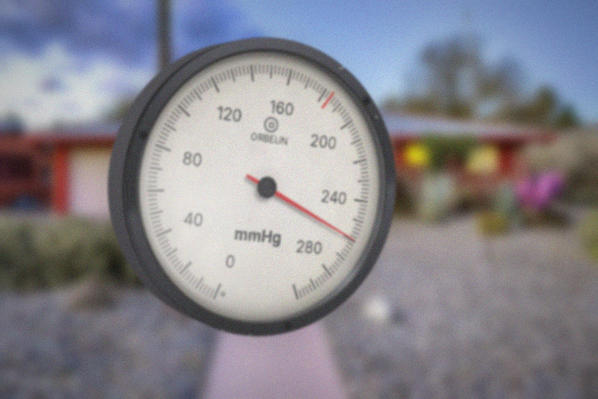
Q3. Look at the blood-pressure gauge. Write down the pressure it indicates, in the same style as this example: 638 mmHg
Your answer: 260 mmHg
